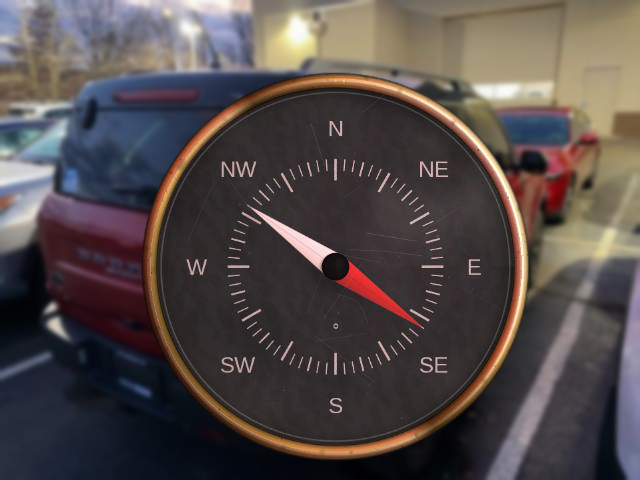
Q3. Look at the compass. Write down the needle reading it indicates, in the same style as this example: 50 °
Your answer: 125 °
